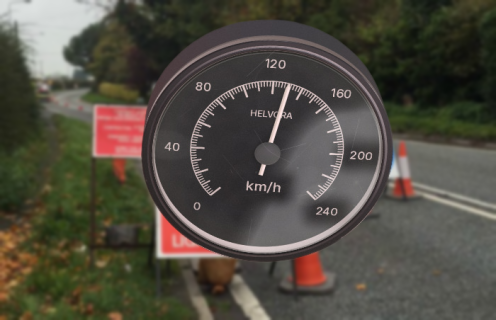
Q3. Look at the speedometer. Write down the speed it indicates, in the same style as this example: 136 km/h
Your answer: 130 km/h
